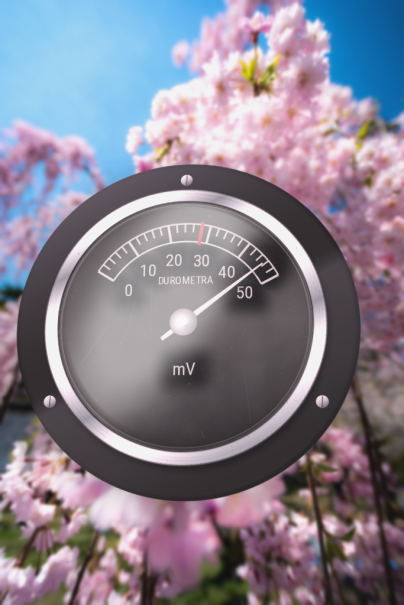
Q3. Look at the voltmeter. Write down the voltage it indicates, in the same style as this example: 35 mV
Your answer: 46 mV
